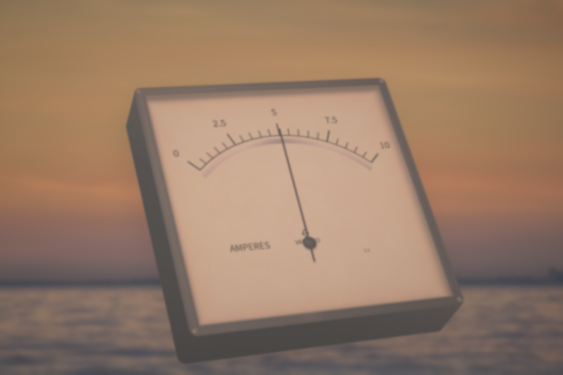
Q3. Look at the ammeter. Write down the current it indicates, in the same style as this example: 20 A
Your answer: 5 A
